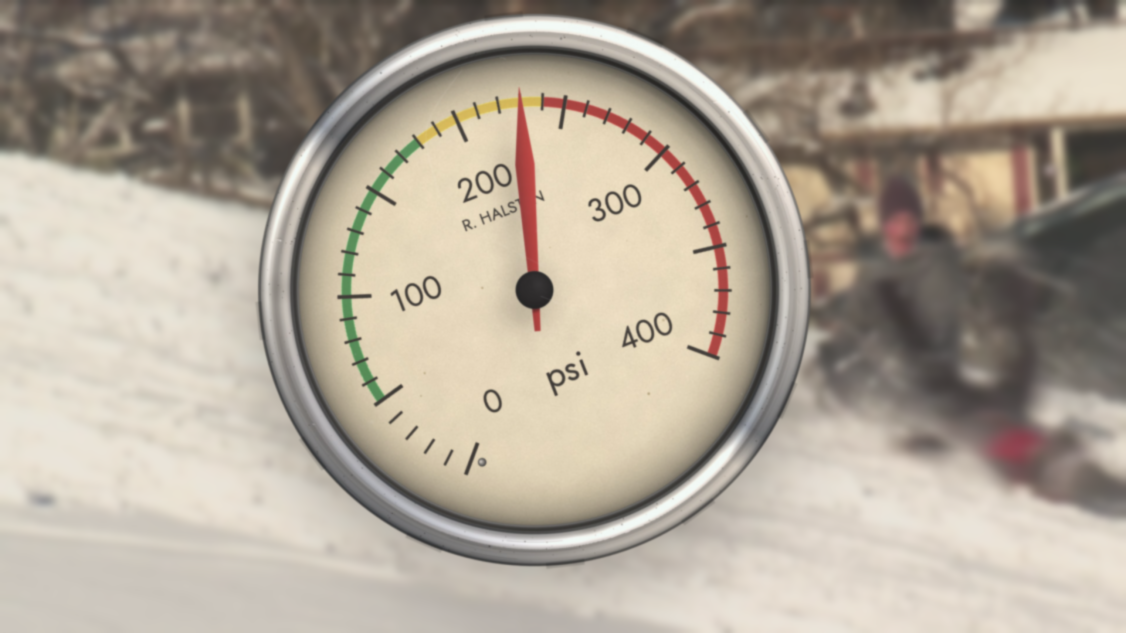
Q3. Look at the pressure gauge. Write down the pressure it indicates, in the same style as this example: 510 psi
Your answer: 230 psi
